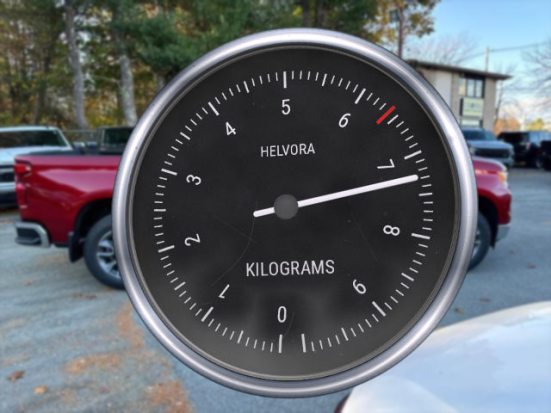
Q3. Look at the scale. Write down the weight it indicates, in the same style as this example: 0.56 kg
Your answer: 7.3 kg
